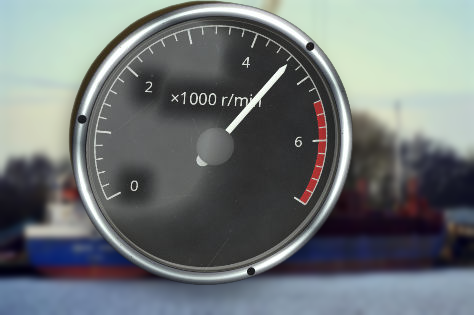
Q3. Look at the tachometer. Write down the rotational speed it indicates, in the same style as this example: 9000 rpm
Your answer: 4600 rpm
